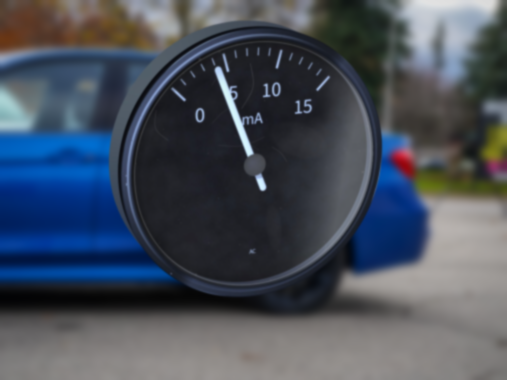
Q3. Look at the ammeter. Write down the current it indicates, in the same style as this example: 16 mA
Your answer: 4 mA
